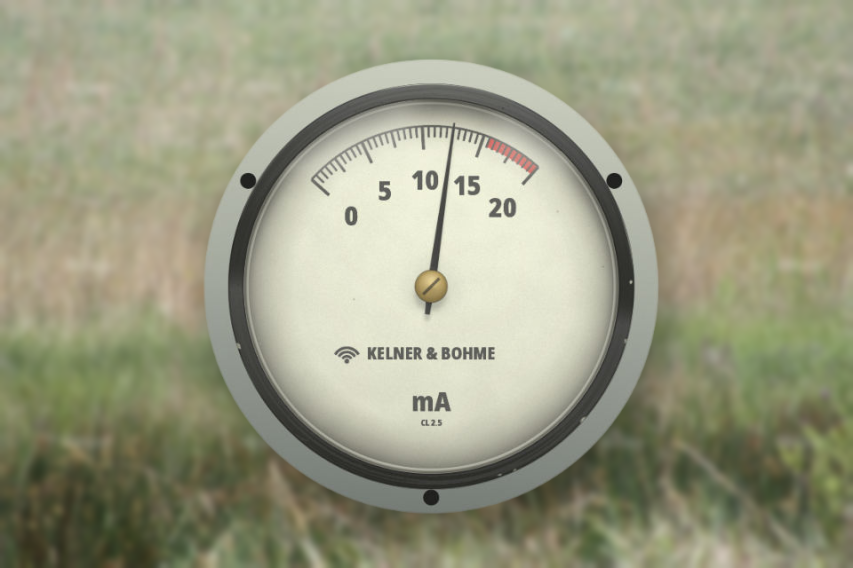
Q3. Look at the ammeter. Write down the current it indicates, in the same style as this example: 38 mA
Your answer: 12.5 mA
